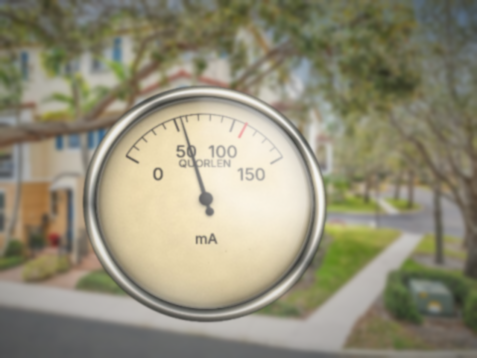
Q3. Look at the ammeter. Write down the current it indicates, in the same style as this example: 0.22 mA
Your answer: 55 mA
